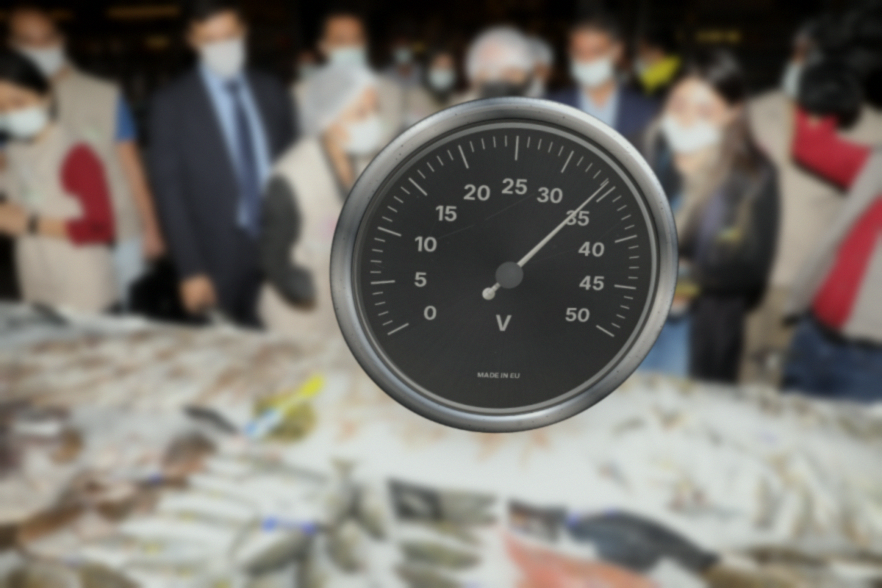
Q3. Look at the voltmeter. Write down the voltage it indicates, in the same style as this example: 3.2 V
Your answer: 34 V
